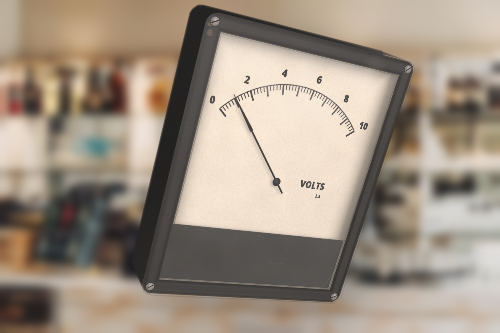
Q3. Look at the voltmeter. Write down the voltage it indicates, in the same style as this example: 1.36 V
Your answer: 1 V
